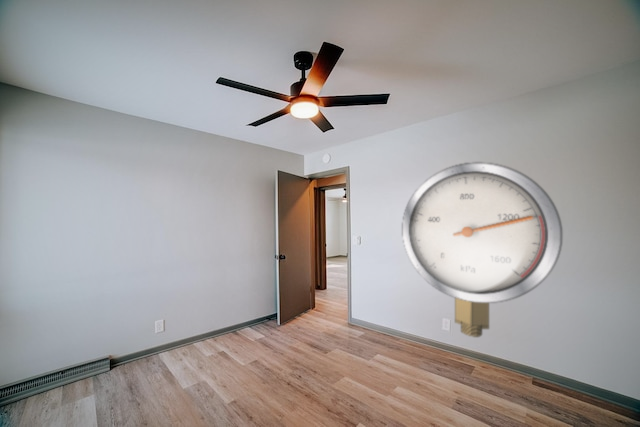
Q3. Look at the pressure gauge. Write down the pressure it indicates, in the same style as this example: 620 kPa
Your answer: 1250 kPa
